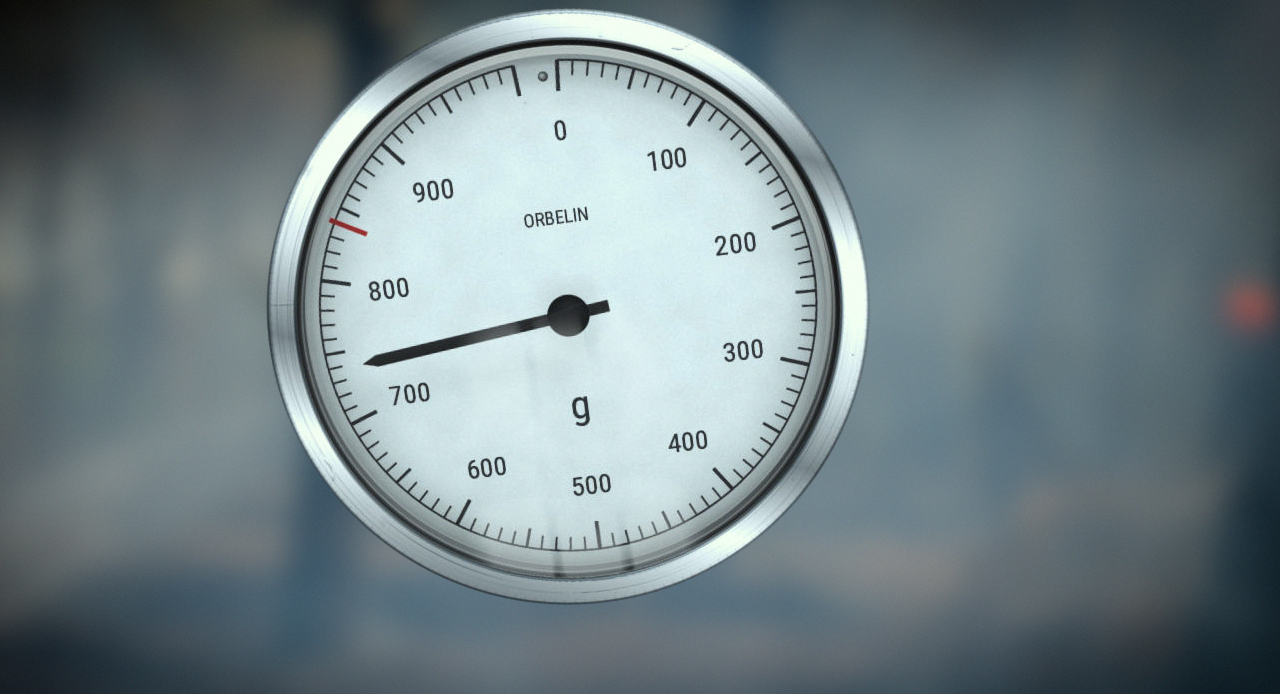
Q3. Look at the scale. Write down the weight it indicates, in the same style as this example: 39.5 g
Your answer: 740 g
